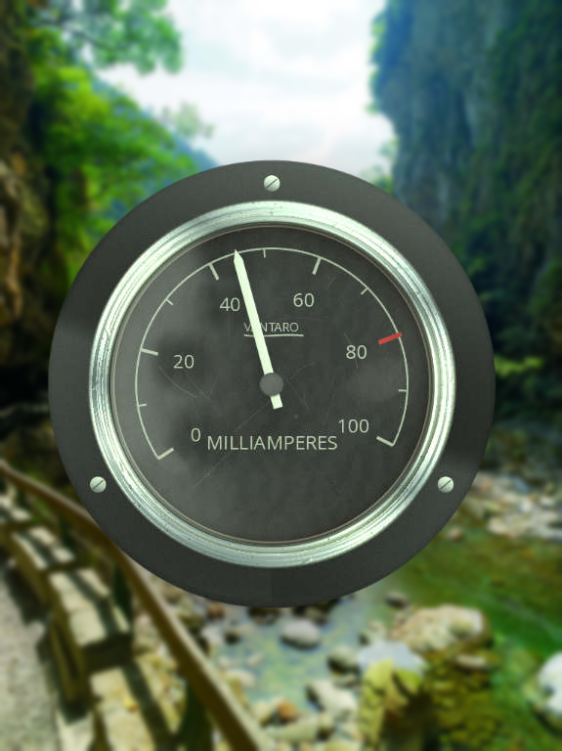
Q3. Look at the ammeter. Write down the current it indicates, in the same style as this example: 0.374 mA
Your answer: 45 mA
